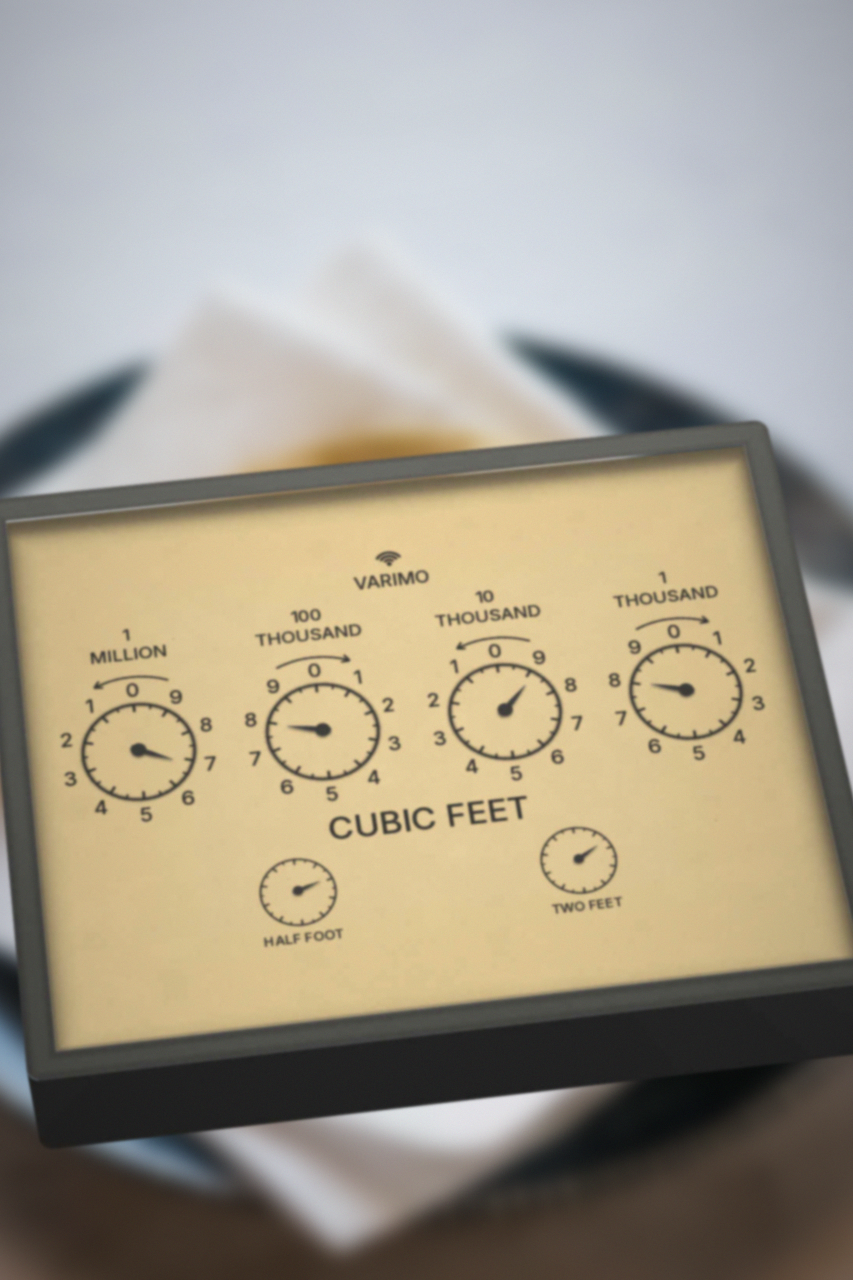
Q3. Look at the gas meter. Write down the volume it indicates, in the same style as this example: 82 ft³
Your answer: 678800 ft³
